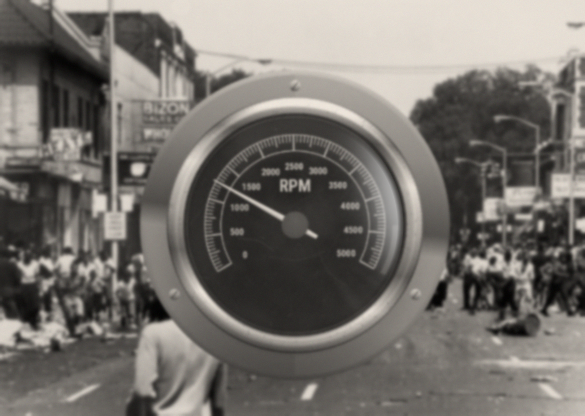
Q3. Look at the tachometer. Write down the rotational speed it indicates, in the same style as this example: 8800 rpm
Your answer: 1250 rpm
